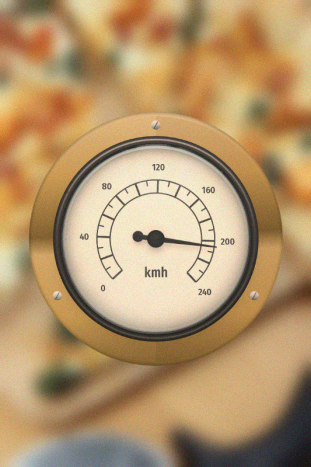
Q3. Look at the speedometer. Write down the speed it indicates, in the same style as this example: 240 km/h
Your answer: 205 km/h
